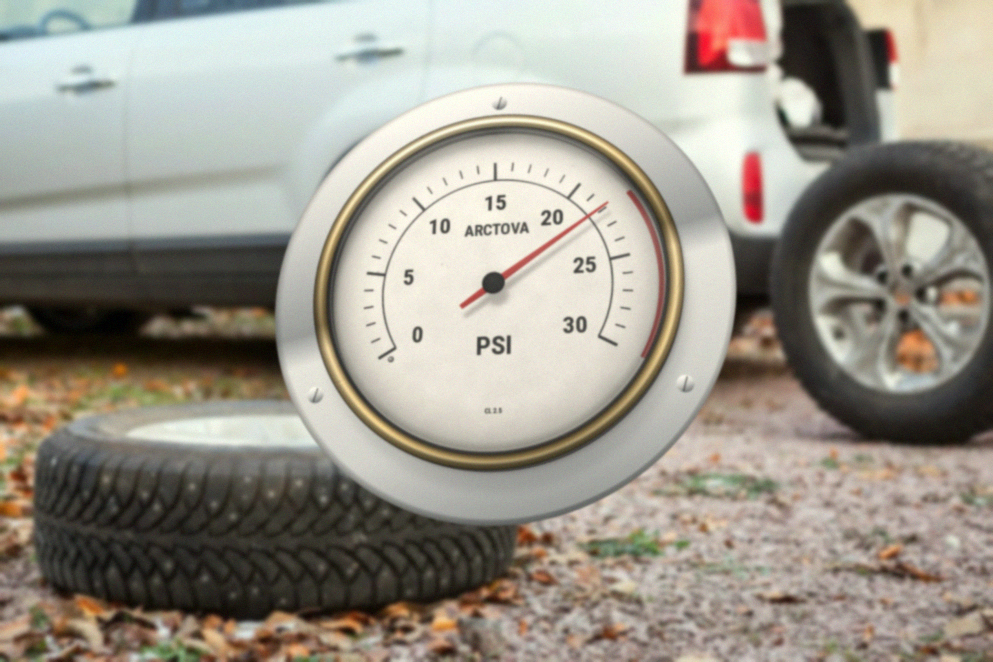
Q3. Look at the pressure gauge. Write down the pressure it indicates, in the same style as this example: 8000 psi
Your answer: 22 psi
